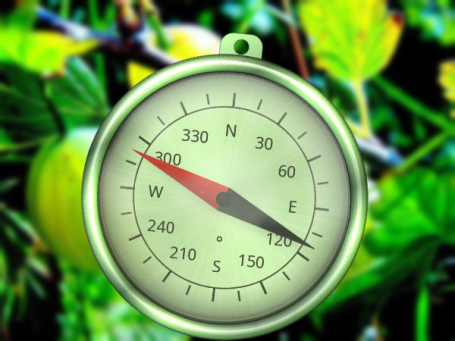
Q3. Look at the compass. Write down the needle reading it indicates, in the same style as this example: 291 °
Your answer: 292.5 °
